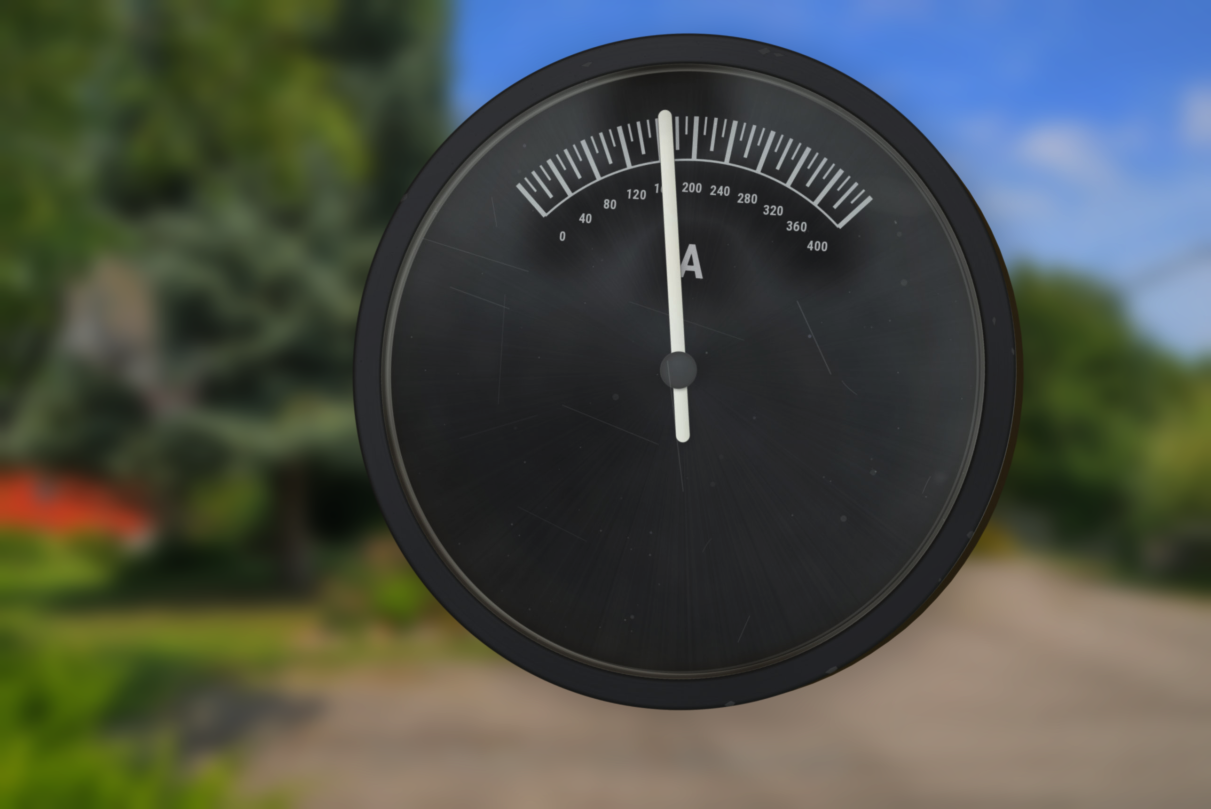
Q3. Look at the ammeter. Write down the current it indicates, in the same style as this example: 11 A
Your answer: 170 A
